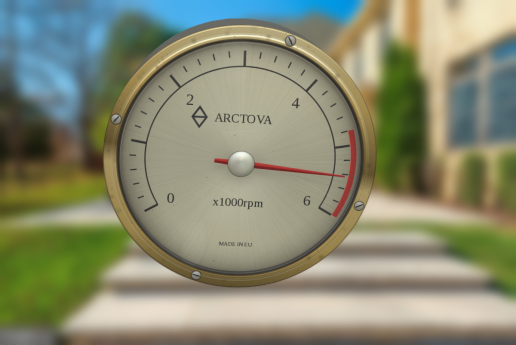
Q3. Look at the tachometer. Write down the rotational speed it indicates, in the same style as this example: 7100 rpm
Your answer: 5400 rpm
